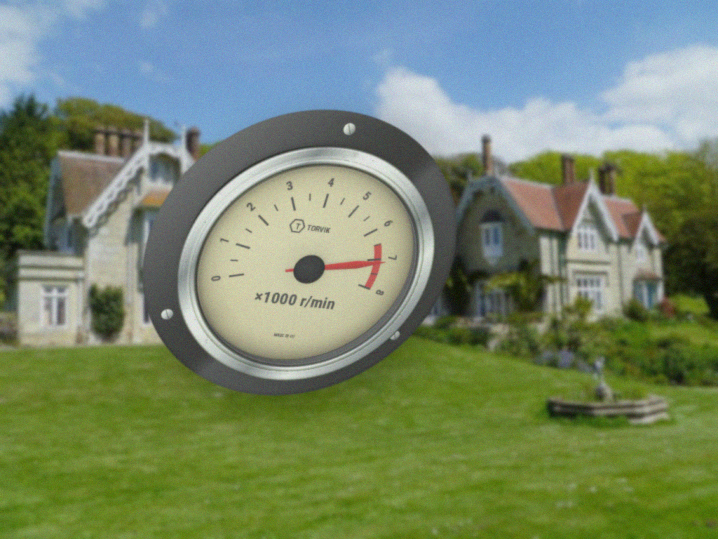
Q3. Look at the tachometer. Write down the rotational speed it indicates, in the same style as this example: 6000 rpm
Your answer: 7000 rpm
